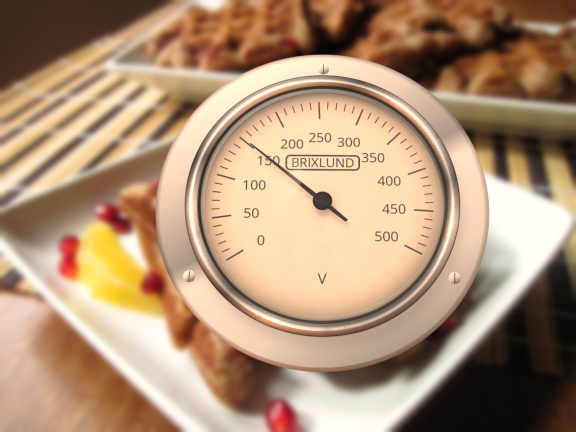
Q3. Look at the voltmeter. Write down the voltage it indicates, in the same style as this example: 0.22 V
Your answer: 150 V
